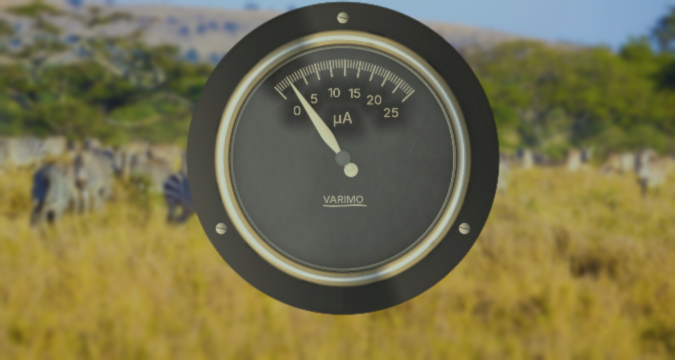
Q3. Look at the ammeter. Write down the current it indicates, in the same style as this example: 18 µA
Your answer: 2.5 µA
